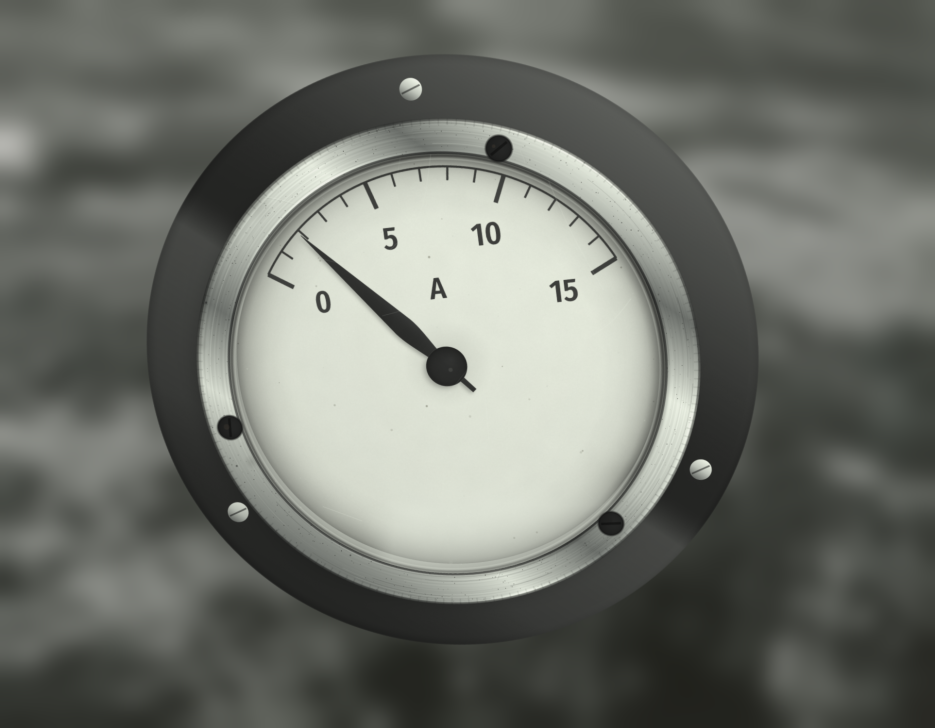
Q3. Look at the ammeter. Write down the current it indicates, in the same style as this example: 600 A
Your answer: 2 A
